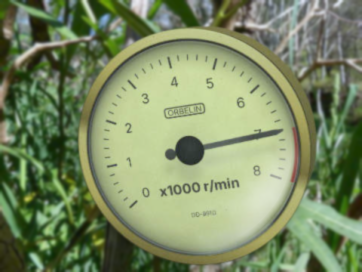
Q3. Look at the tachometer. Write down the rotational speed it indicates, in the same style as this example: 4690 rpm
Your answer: 7000 rpm
